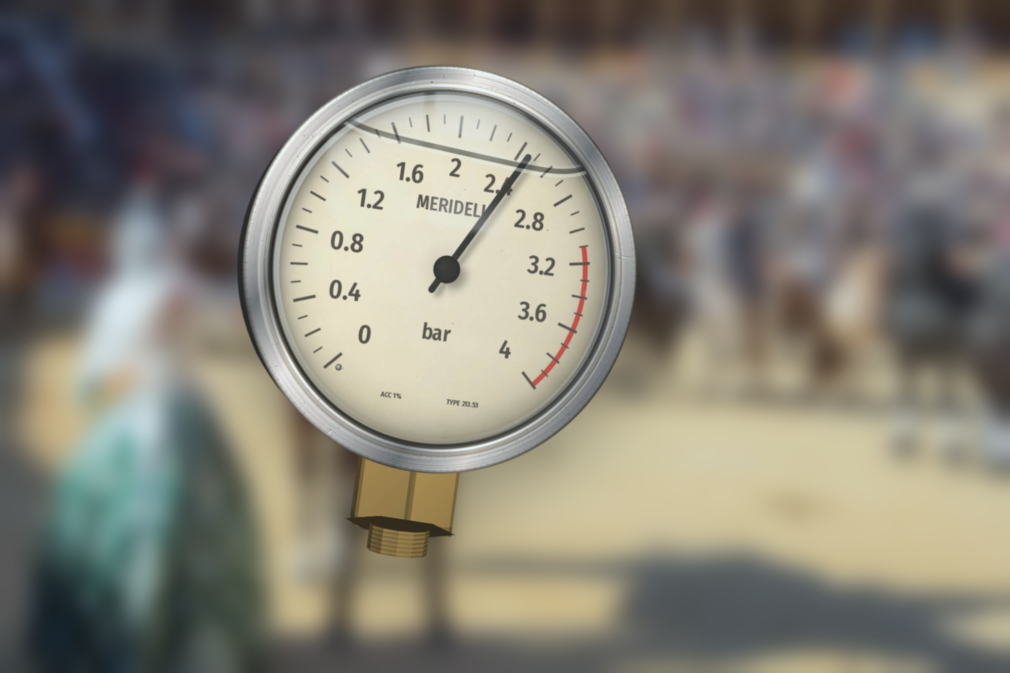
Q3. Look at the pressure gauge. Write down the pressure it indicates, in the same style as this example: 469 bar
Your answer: 2.45 bar
